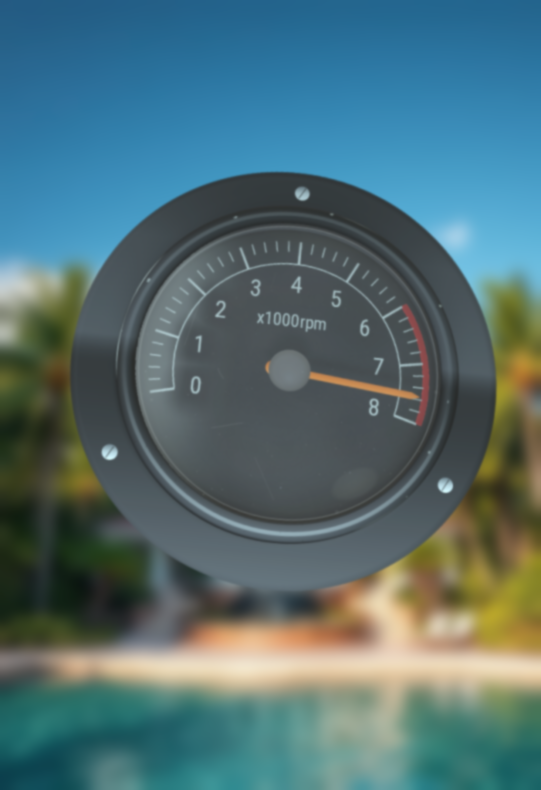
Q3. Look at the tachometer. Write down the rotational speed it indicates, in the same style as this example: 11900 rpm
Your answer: 7600 rpm
